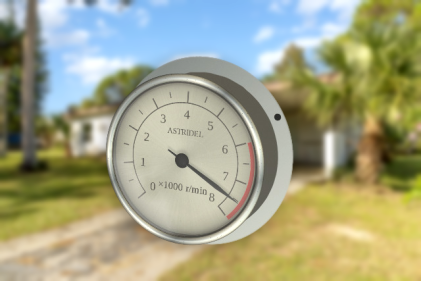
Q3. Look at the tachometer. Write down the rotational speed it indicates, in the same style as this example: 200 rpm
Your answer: 7500 rpm
